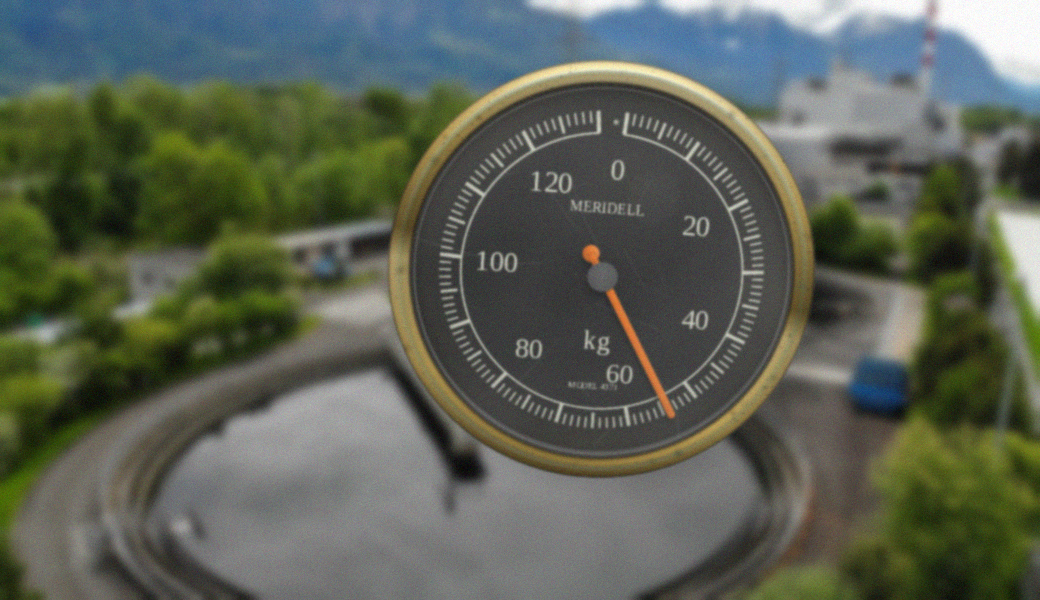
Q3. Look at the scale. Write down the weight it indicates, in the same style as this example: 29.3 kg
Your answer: 54 kg
